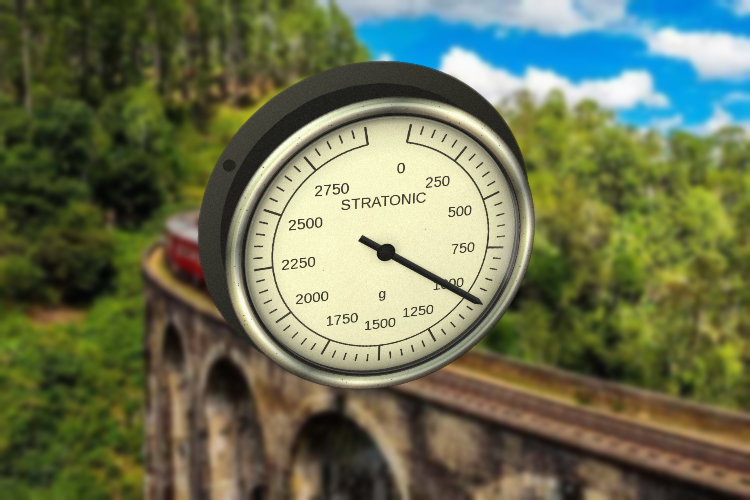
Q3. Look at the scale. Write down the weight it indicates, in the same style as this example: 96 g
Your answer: 1000 g
